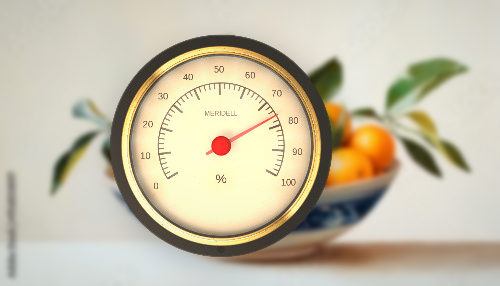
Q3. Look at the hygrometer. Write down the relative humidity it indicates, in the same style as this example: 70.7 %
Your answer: 76 %
